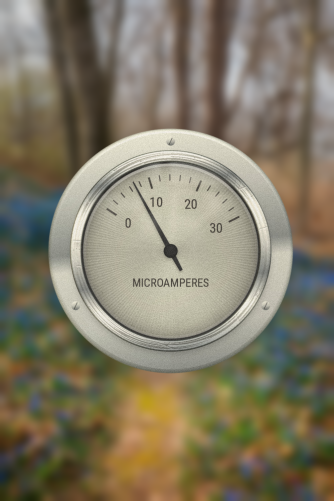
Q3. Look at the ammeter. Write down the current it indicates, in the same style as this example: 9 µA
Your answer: 7 µA
